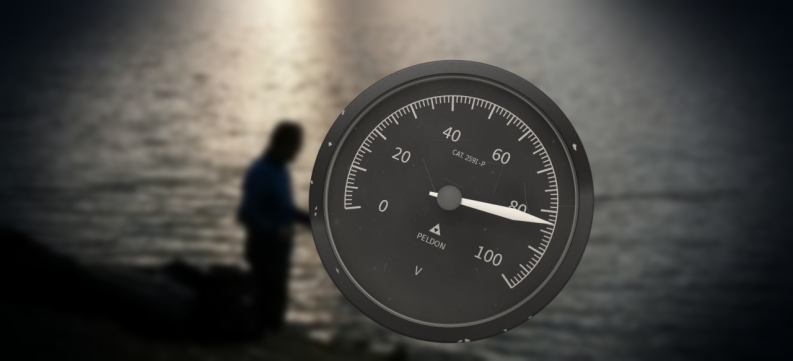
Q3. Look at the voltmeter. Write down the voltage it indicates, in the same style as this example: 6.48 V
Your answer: 83 V
